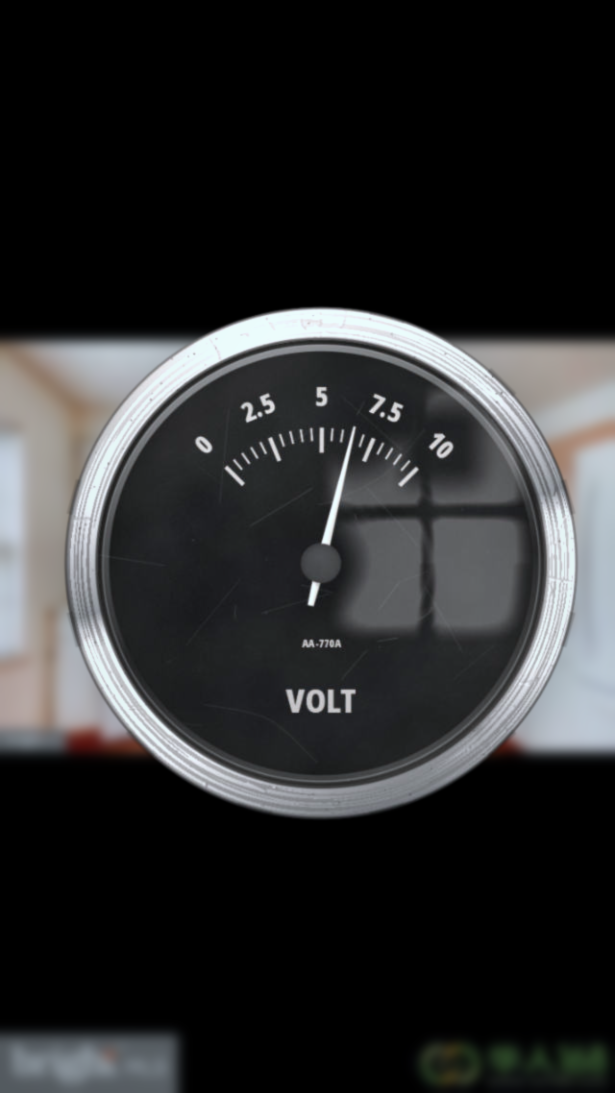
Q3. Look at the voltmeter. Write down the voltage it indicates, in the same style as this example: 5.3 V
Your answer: 6.5 V
